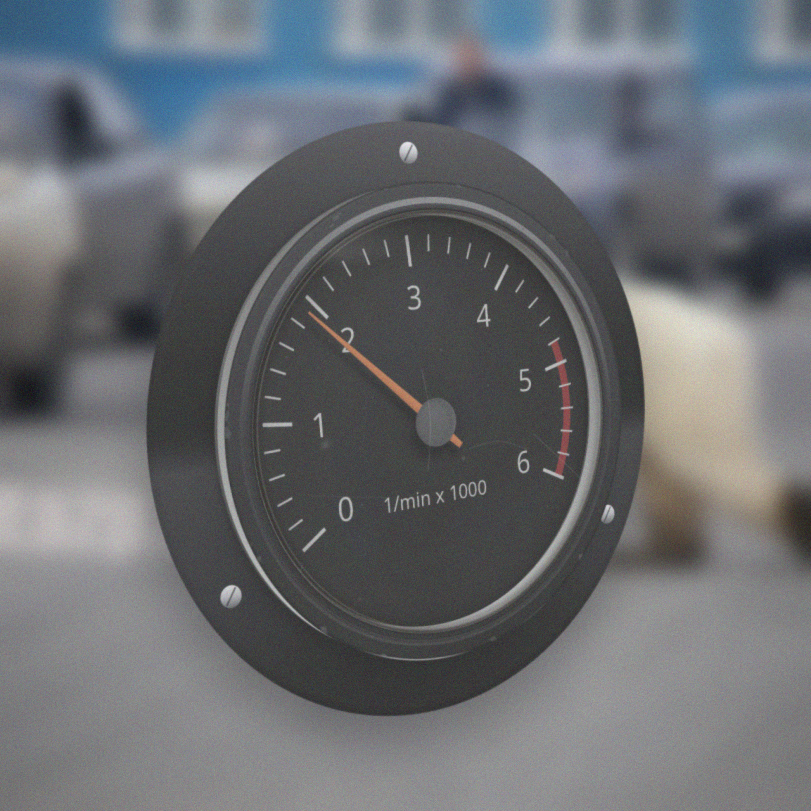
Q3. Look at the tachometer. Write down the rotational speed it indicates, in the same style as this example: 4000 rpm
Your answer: 1900 rpm
